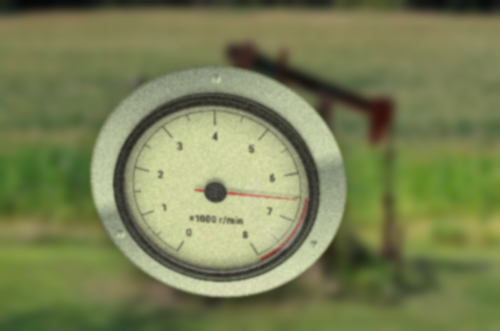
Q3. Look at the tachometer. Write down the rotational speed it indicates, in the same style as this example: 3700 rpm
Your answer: 6500 rpm
